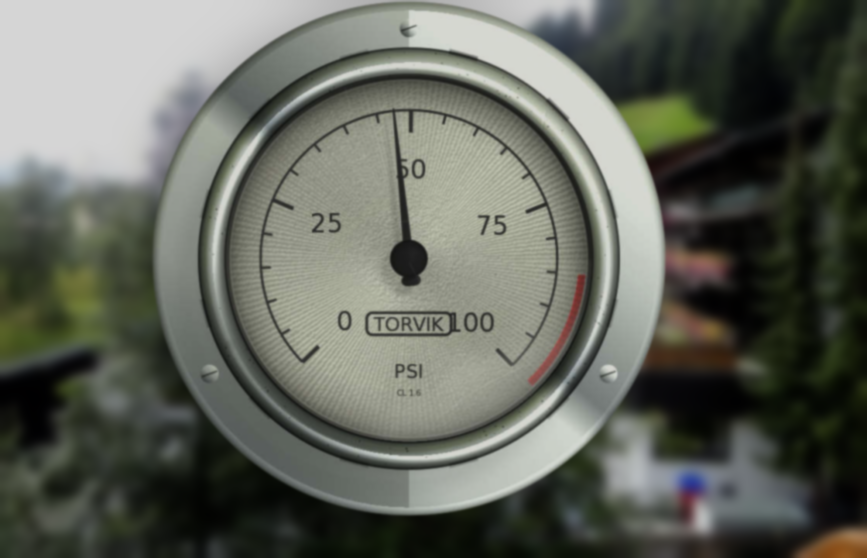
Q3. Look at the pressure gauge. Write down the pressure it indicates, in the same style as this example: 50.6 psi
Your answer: 47.5 psi
